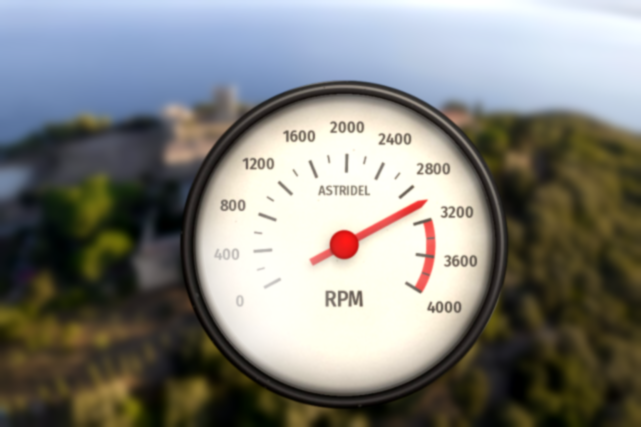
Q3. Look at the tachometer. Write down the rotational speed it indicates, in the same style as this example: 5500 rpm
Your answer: 3000 rpm
